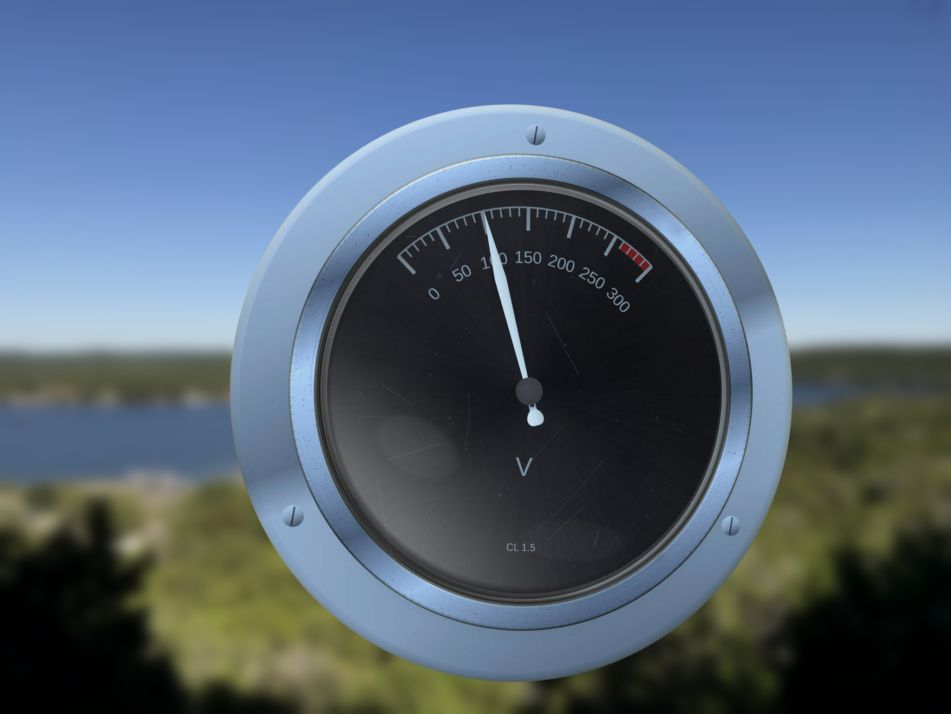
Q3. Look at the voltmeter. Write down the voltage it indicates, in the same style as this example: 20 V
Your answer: 100 V
